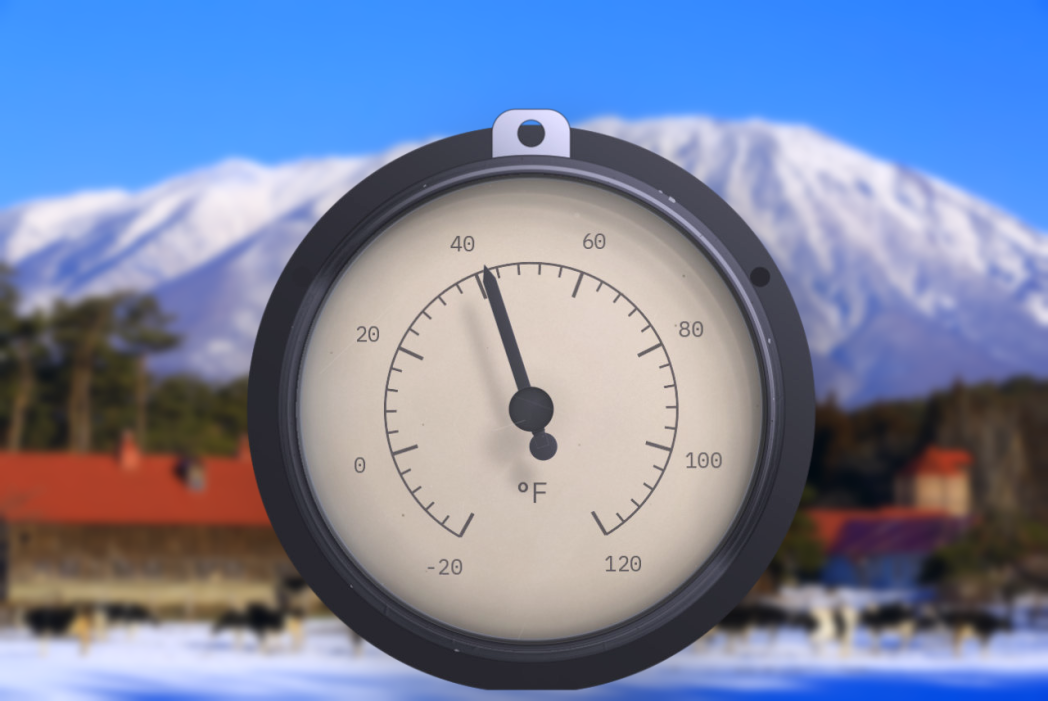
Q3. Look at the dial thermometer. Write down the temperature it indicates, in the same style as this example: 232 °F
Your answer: 42 °F
